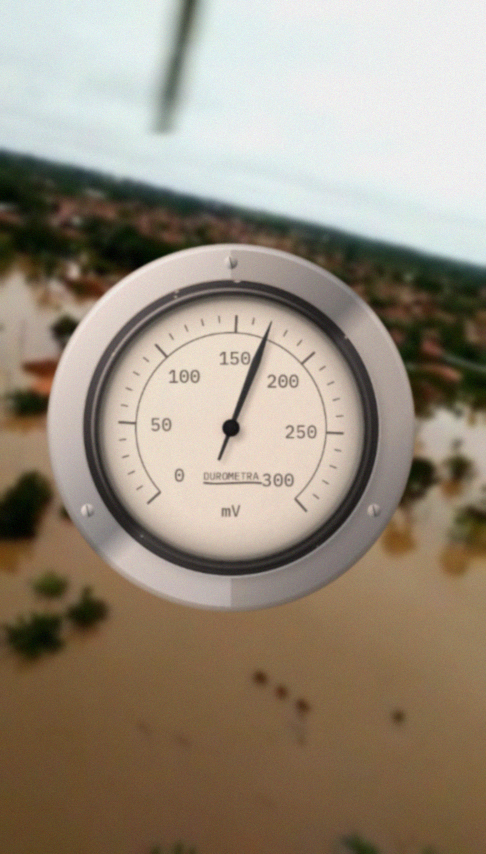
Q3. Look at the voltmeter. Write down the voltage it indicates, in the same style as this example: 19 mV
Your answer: 170 mV
